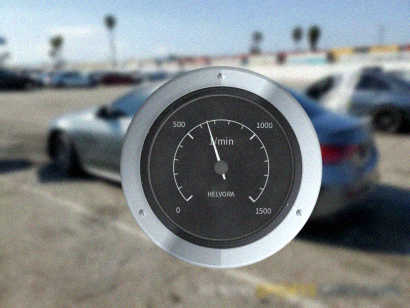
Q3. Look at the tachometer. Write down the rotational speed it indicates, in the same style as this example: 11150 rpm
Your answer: 650 rpm
